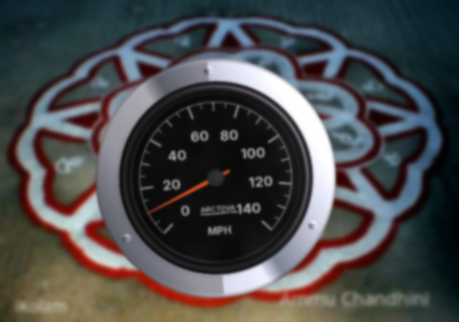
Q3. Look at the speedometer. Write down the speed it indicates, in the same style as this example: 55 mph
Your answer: 10 mph
